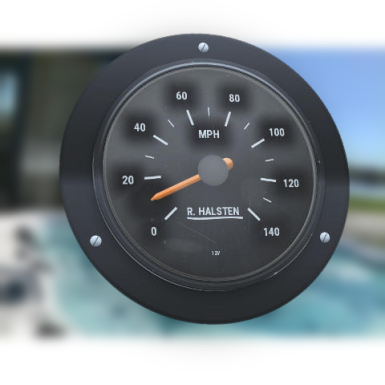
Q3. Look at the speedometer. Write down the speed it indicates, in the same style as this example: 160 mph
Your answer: 10 mph
